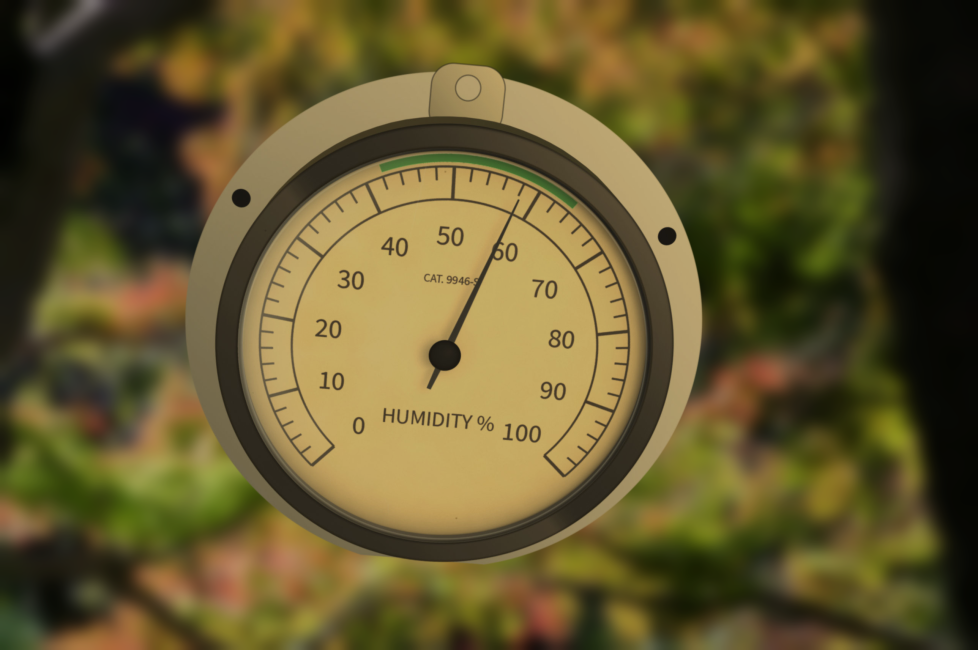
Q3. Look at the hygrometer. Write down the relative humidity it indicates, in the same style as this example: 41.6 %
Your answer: 58 %
